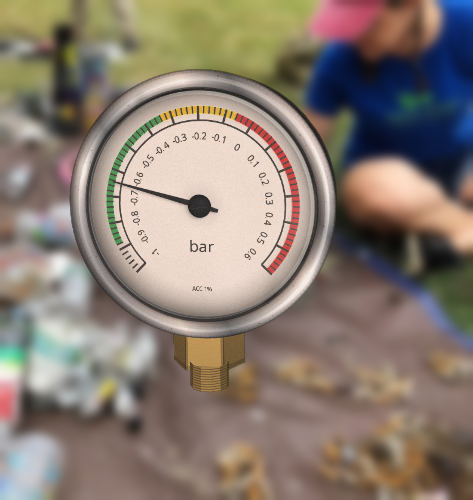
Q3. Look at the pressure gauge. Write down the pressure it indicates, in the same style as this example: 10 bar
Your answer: -0.64 bar
